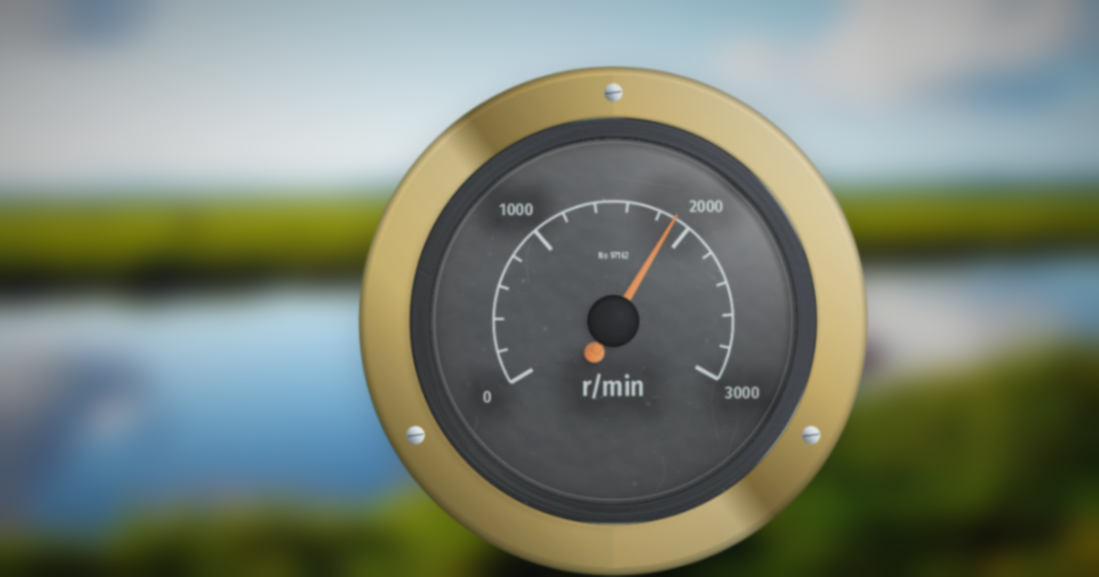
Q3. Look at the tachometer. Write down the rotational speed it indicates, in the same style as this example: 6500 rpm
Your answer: 1900 rpm
